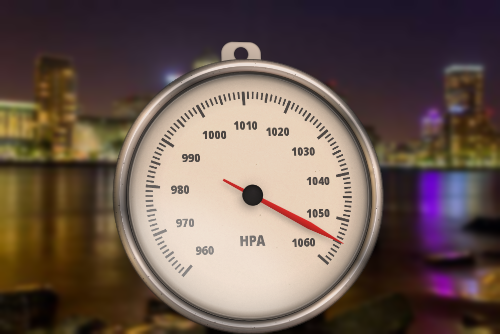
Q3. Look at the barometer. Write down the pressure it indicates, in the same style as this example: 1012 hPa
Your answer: 1055 hPa
